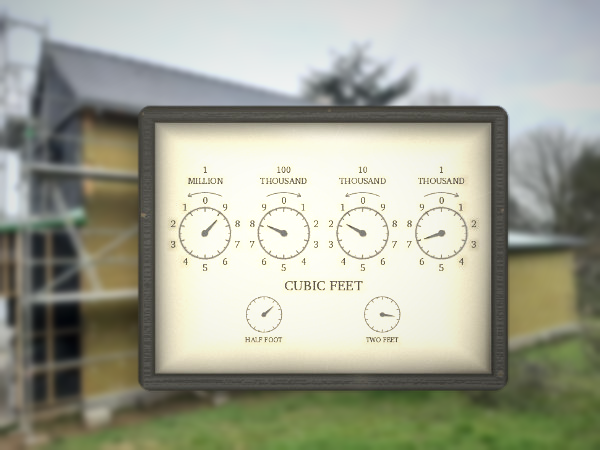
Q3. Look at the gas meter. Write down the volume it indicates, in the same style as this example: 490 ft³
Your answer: 881700 ft³
